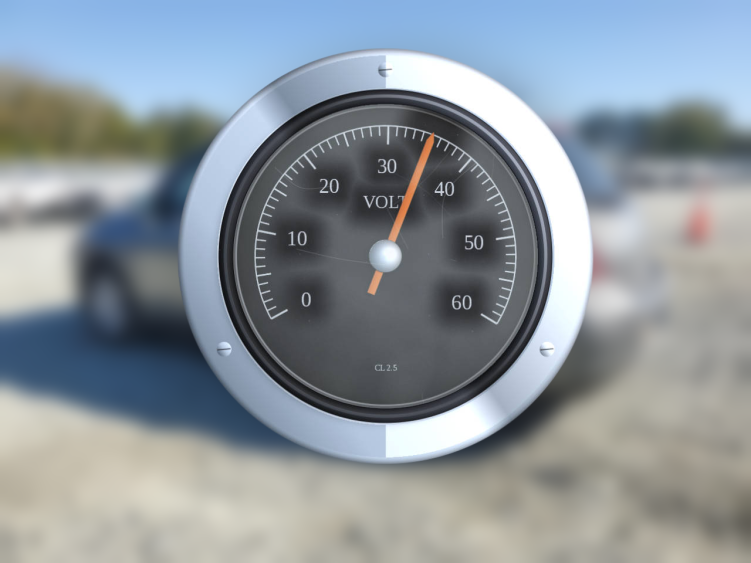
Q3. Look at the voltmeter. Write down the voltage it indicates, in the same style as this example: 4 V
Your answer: 35 V
